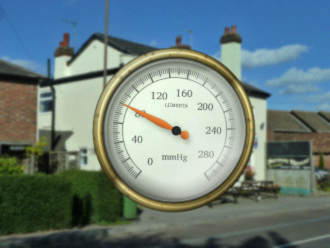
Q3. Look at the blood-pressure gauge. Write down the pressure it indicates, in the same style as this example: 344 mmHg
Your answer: 80 mmHg
